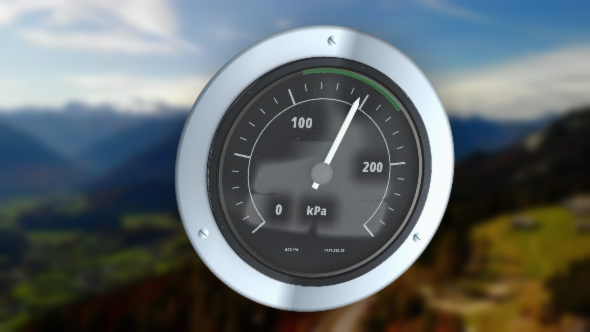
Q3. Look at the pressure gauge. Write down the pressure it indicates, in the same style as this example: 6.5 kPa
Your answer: 145 kPa
